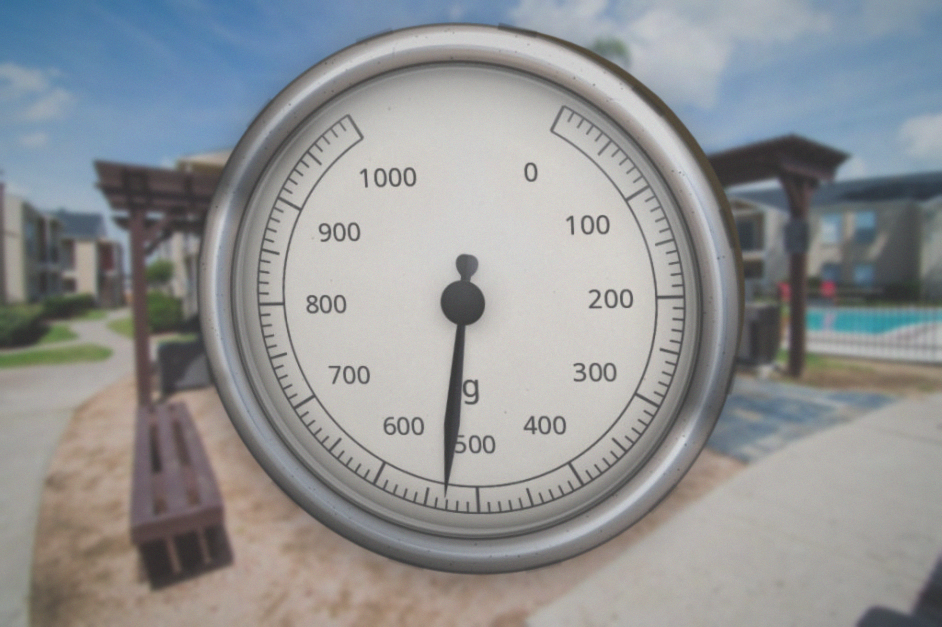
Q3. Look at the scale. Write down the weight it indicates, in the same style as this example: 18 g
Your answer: 530 g
